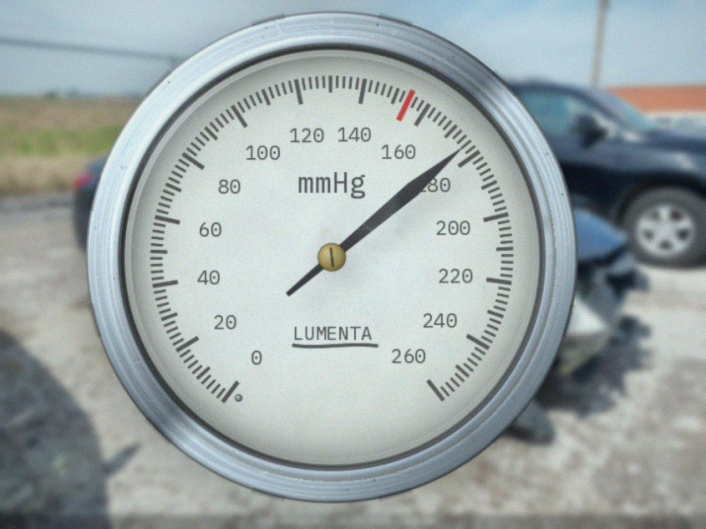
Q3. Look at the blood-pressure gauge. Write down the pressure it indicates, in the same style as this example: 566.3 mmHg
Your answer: 176 mmHg
